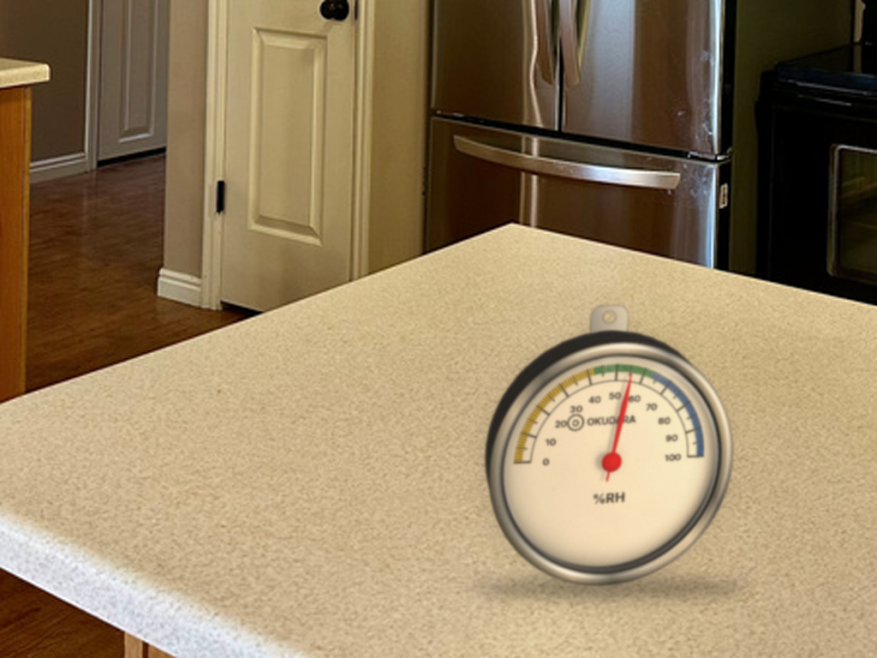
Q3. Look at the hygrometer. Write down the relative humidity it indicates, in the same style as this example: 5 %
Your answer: 55 %
